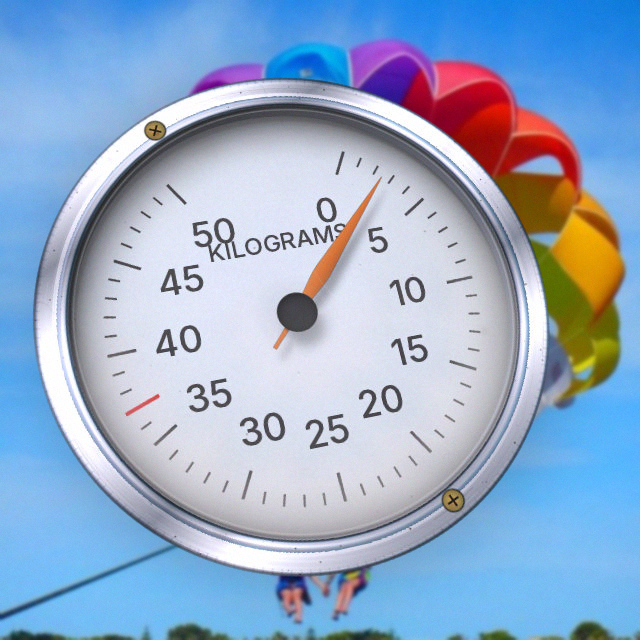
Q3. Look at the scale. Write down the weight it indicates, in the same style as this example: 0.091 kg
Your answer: 2.5 kg
